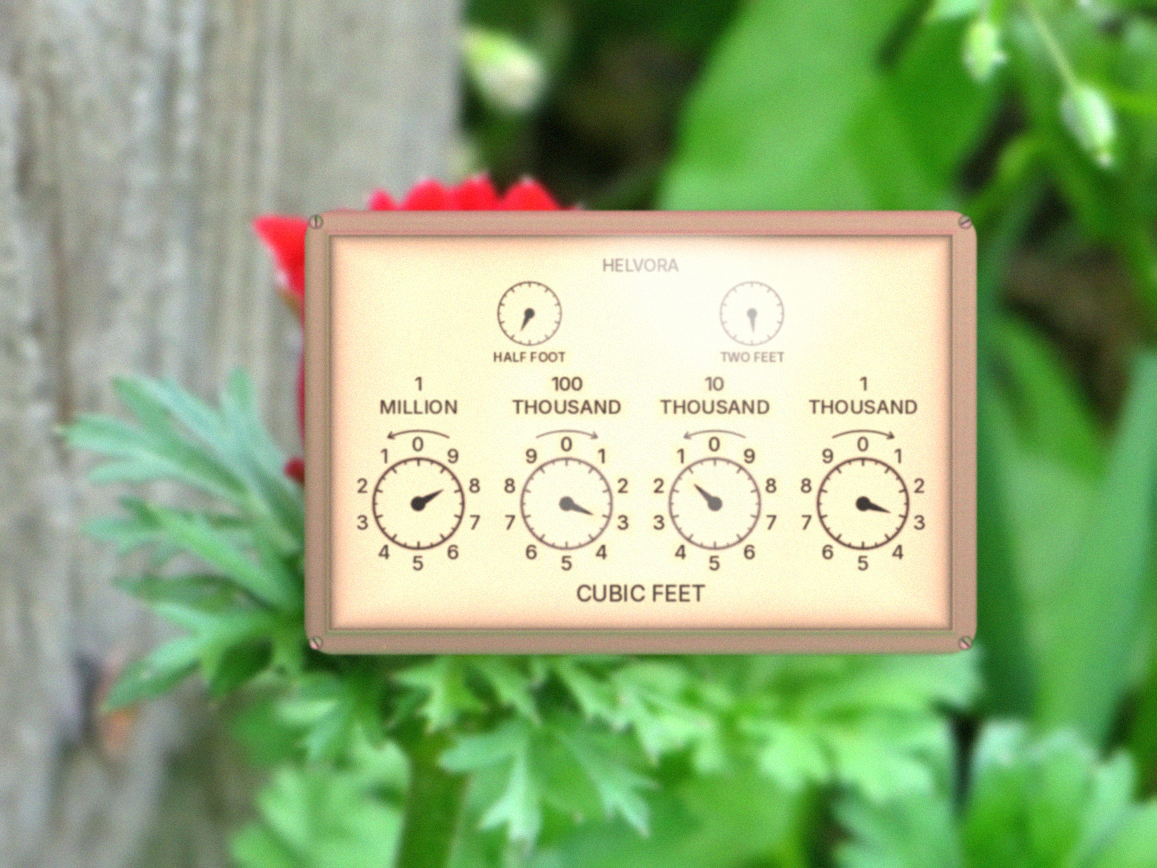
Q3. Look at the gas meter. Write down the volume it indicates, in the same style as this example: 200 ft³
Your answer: 831300 ft³
